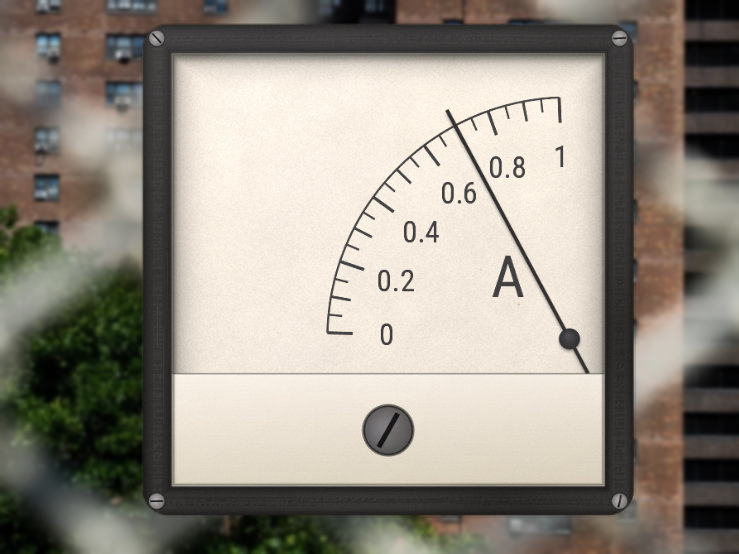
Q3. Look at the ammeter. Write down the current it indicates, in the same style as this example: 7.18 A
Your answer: 0.7 A
